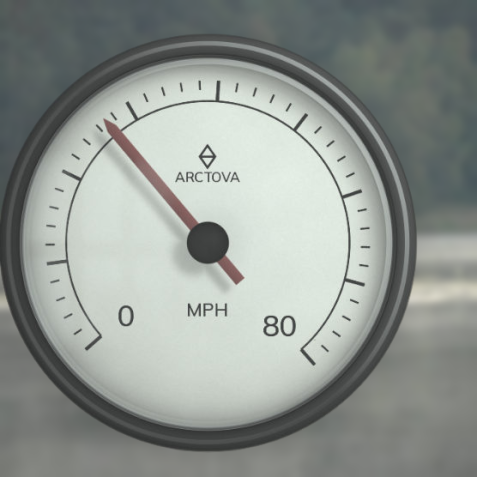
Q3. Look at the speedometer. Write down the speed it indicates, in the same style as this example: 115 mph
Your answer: 27 mph
